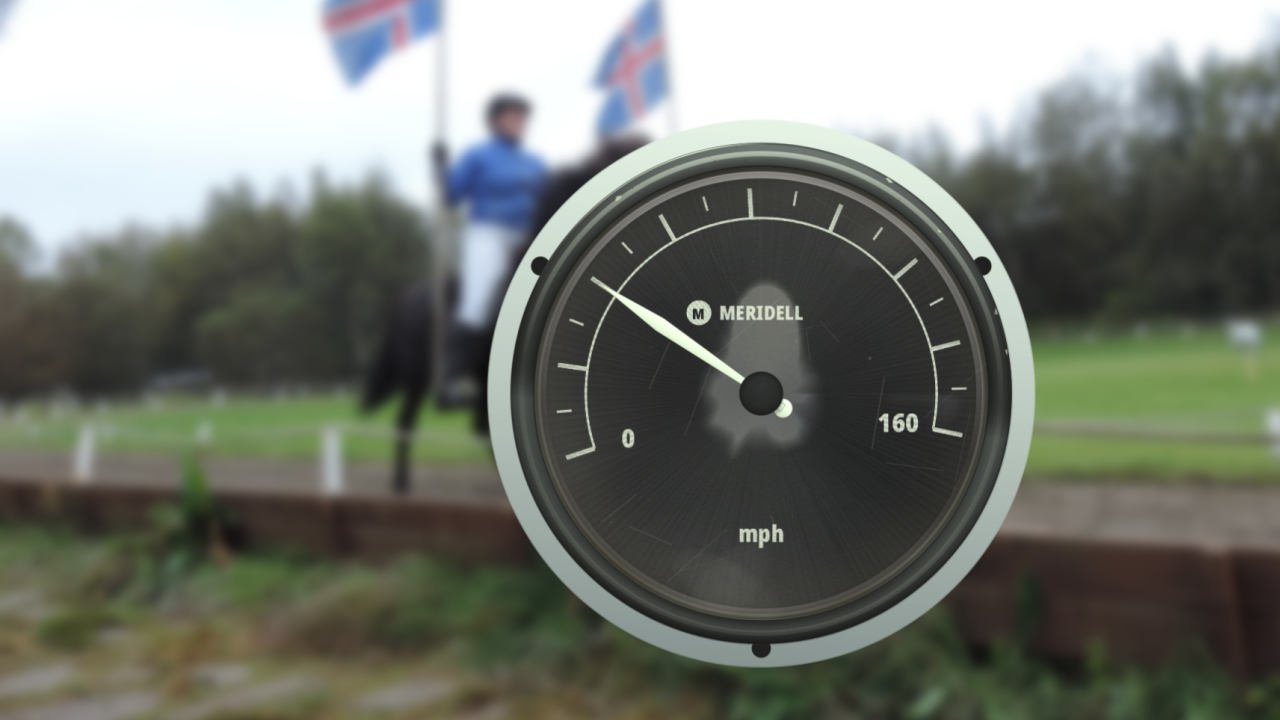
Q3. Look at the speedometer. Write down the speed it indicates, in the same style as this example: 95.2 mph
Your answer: 40 mph
